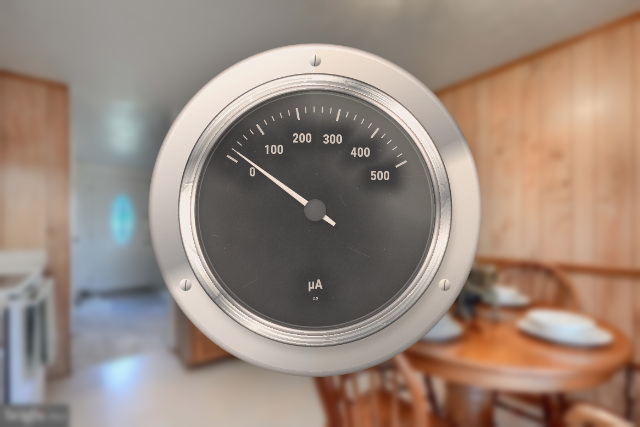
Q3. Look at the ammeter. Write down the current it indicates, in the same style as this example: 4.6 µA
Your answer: 20 µA
